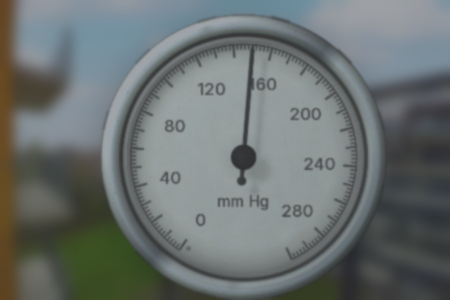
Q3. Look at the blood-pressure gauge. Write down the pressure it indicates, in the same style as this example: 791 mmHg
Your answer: 150 mmHg
